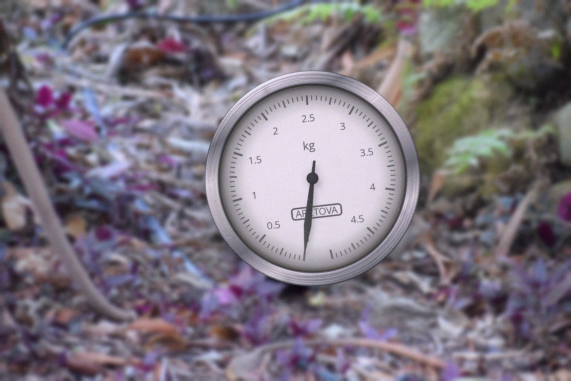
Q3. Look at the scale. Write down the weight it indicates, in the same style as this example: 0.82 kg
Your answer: 0 kg
